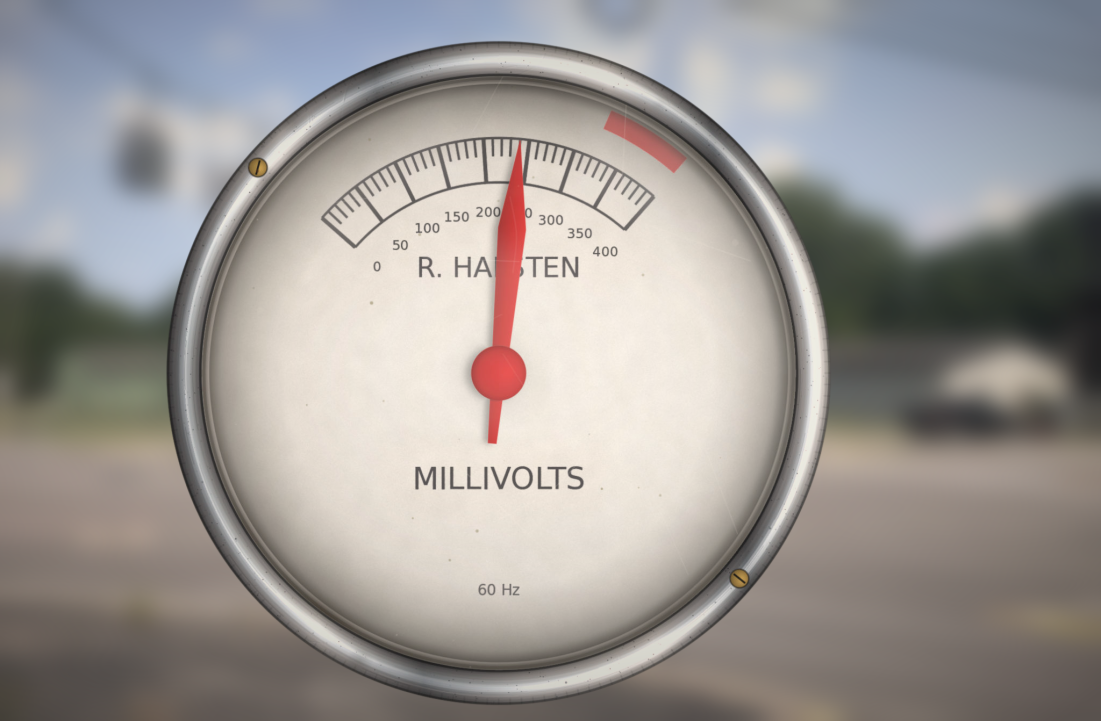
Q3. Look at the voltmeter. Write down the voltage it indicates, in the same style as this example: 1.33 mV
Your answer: 240 mV
